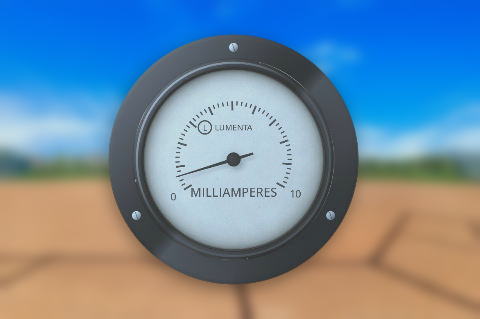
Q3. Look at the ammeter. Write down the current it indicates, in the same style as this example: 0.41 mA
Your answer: 0.6 mA
